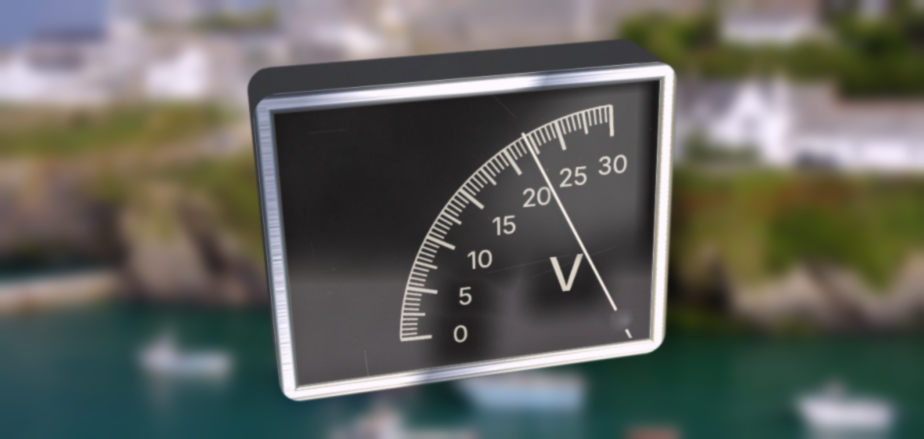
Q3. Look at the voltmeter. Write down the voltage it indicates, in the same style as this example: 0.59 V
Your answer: 22 V
